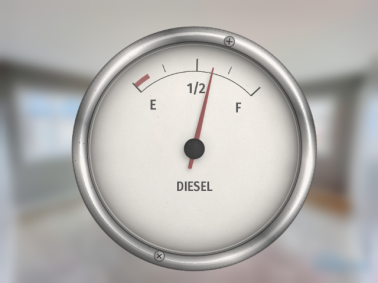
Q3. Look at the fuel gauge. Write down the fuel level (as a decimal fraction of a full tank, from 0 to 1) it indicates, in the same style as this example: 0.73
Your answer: 0.625
